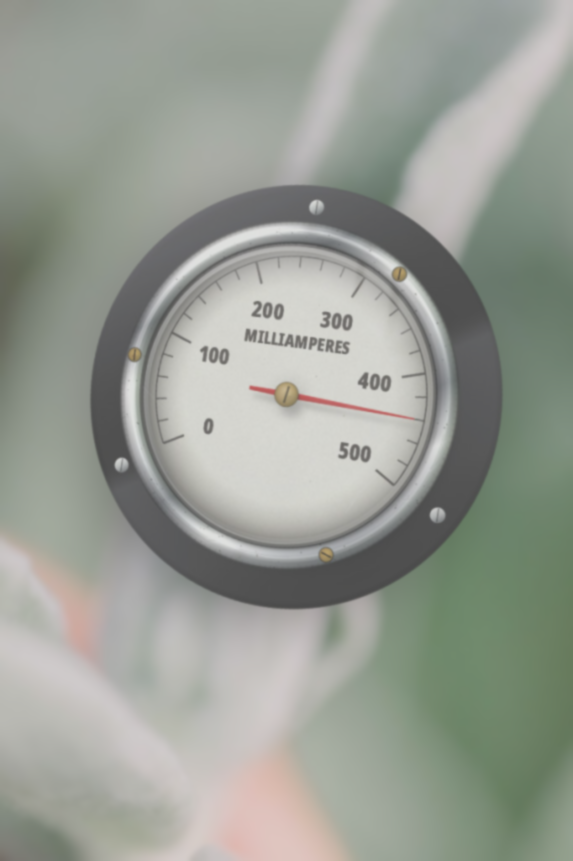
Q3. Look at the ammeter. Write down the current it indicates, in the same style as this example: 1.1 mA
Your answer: 440 mA
